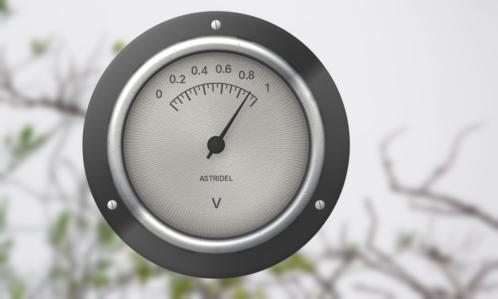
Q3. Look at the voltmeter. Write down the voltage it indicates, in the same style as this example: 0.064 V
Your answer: 0.9 V
